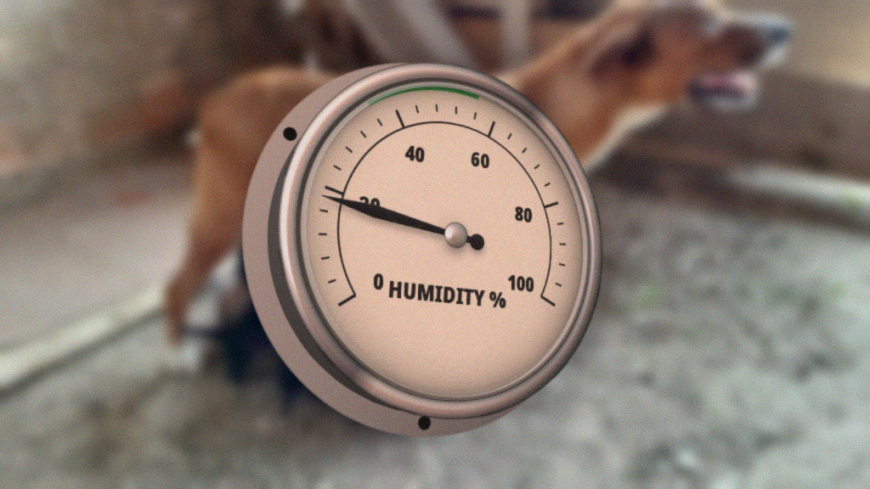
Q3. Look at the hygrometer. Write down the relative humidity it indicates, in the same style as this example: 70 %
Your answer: 18 %
